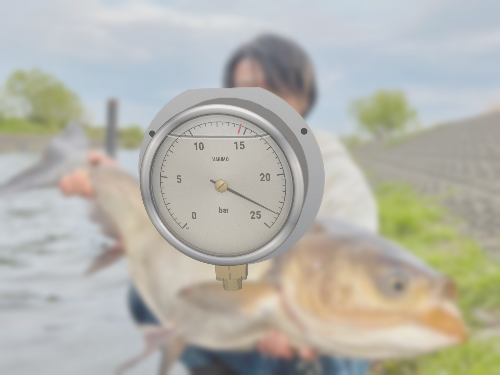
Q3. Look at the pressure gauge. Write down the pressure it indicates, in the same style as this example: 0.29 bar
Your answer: 23.5 bar
